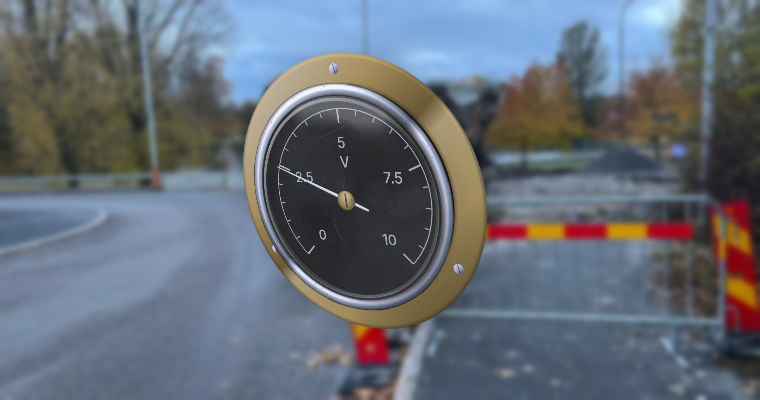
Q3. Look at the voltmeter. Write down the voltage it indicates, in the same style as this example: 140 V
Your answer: 2.5 V
